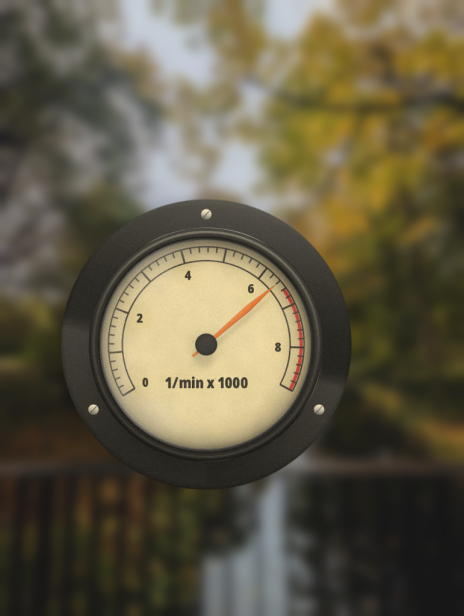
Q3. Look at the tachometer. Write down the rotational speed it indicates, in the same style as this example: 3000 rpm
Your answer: 6400 rpm
